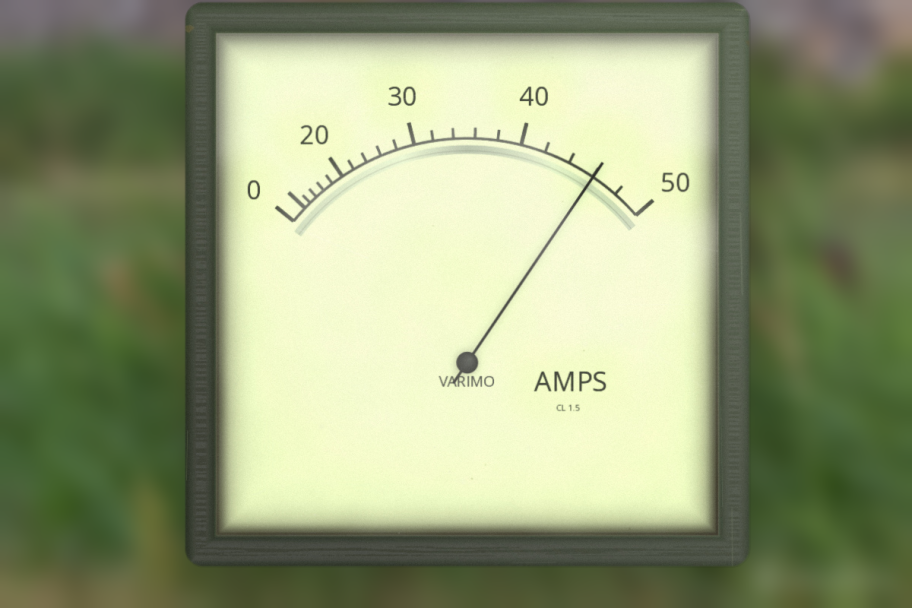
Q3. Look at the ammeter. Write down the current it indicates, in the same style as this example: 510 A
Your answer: 46 A
